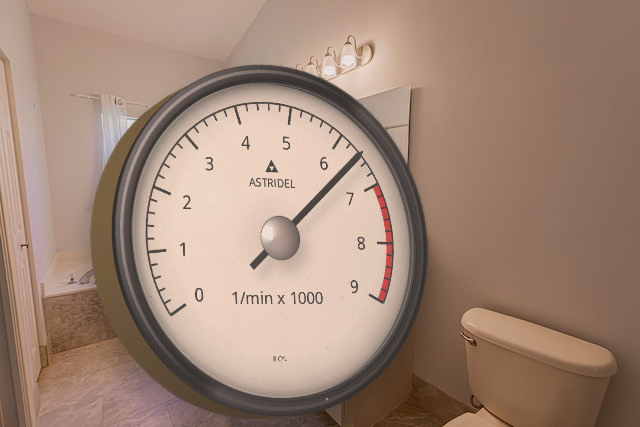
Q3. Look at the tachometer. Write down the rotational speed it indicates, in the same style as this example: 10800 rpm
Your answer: 6400 rpm
